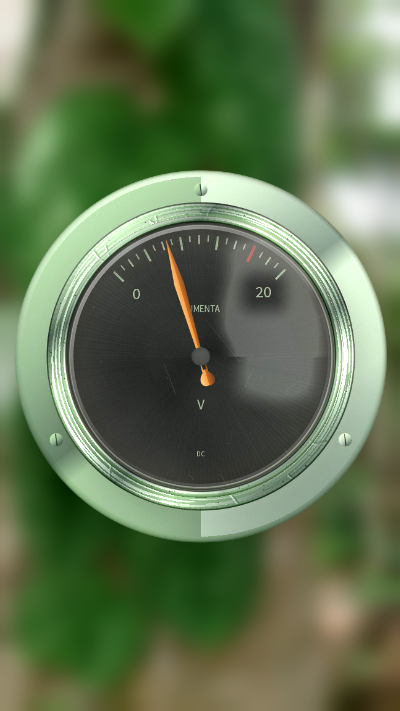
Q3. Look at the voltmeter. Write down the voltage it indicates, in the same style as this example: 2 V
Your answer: 6.5 V
